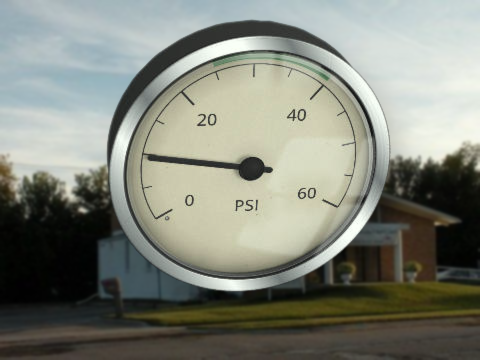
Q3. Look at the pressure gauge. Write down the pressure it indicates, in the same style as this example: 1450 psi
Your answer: 10 psi
